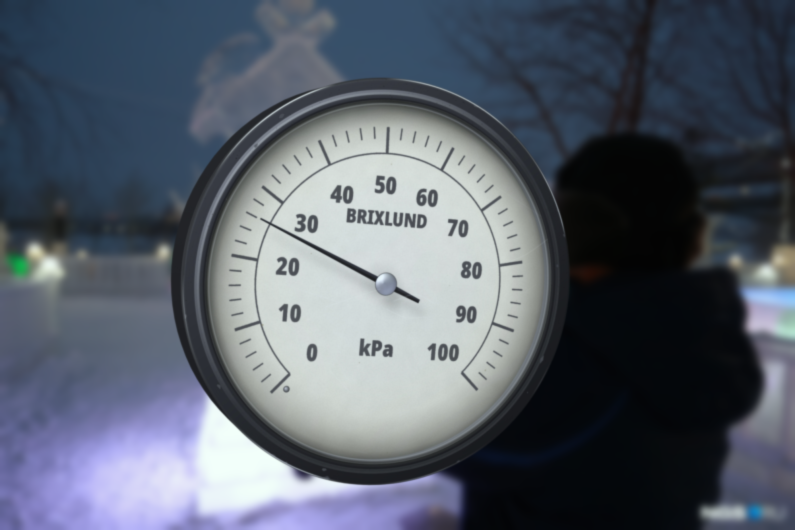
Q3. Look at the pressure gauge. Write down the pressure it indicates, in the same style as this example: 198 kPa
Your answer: 26 kPa
